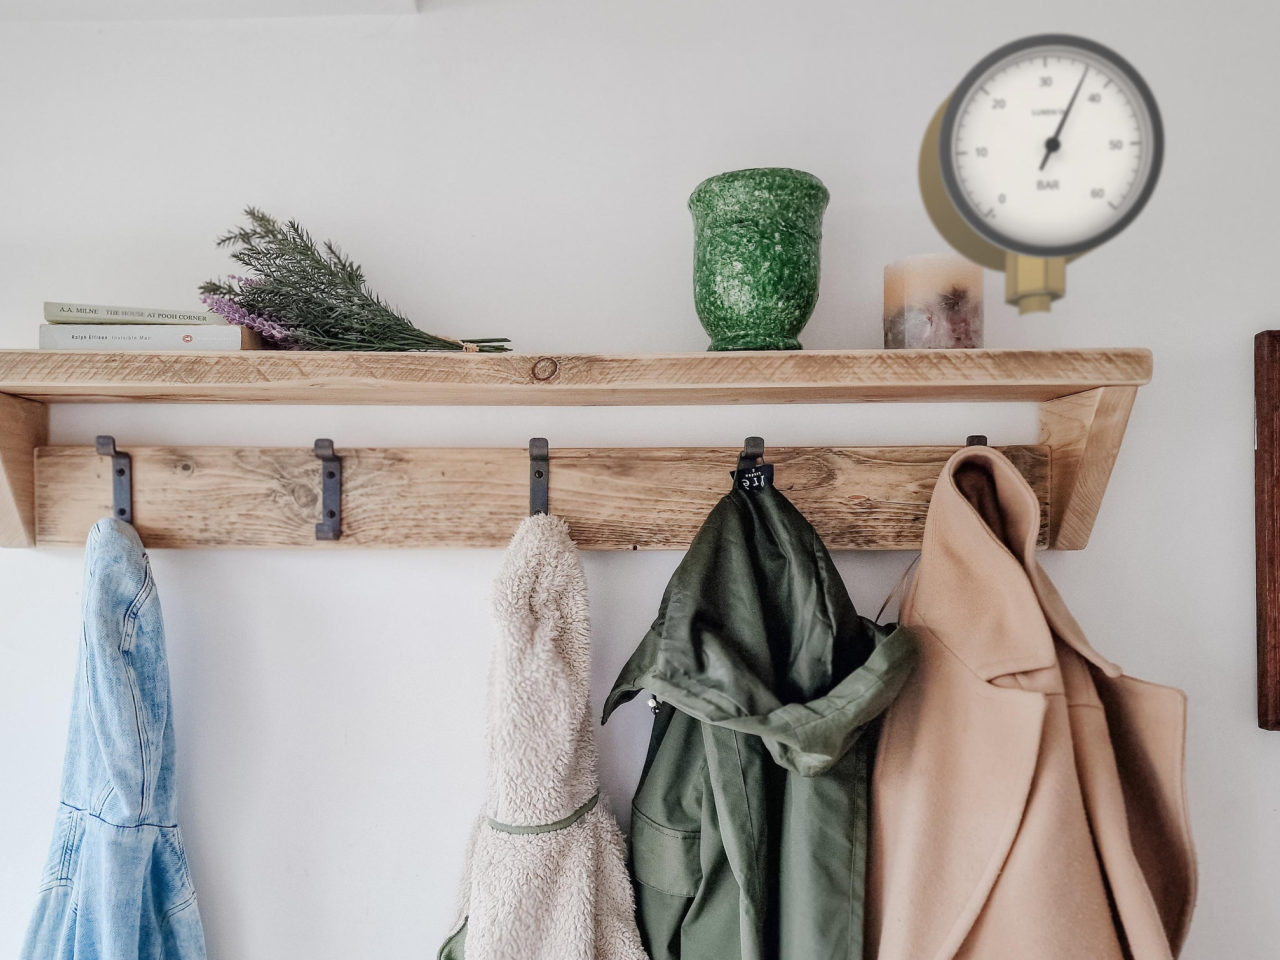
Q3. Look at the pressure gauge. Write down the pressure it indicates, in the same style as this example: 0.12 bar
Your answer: 36 bar
